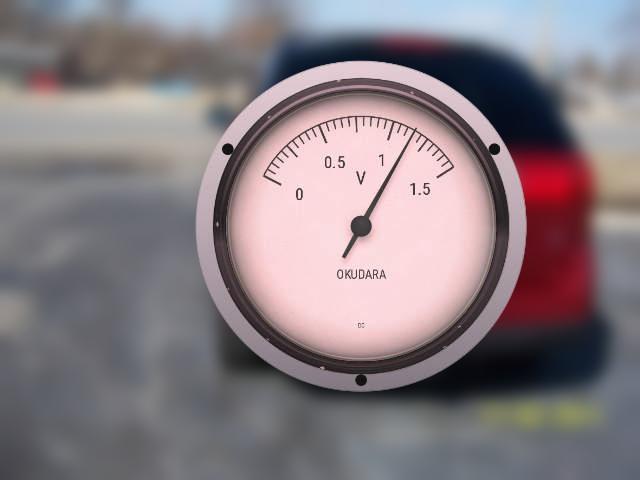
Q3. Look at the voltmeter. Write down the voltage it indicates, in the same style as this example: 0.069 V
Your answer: 1.15 V
